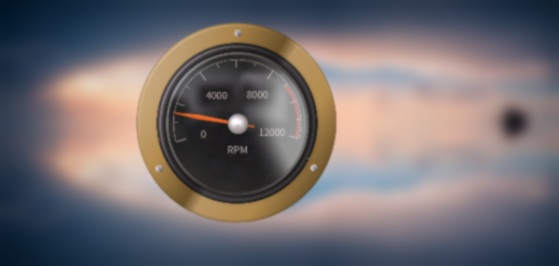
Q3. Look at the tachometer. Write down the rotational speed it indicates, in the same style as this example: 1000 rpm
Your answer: 1500 rpm
